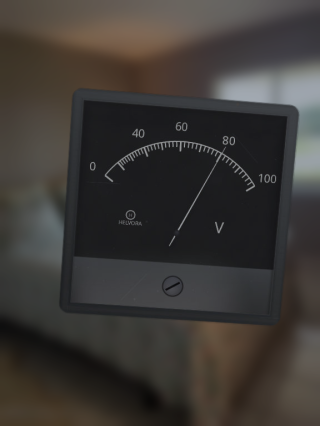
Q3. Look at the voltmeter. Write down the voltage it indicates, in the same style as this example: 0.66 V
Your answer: 80 V
